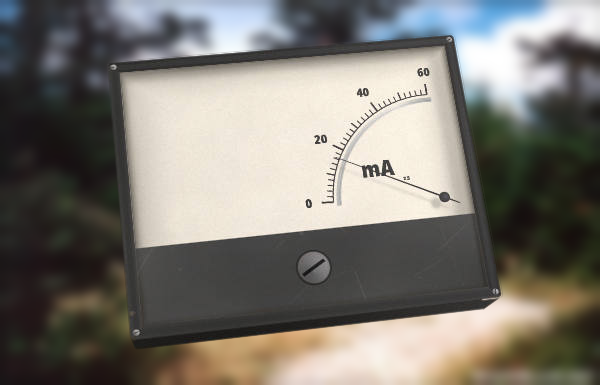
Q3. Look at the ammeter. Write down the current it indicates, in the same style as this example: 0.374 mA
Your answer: 16 mA
